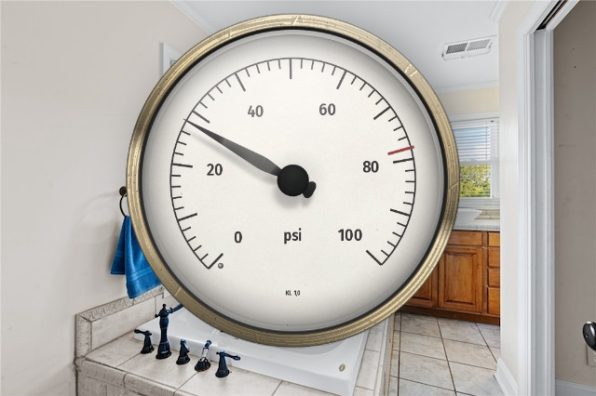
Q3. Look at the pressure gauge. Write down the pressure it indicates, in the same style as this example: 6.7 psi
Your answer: 28 psi
